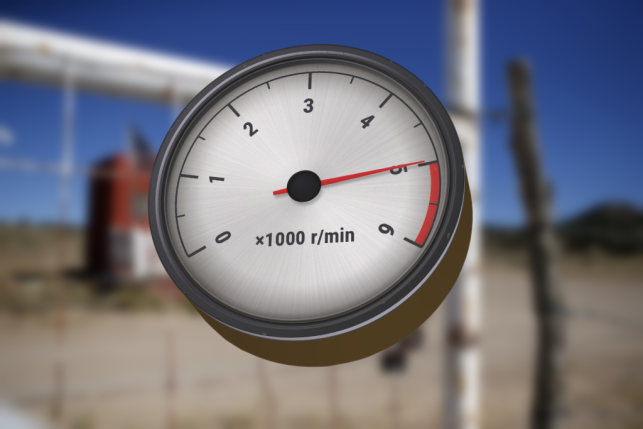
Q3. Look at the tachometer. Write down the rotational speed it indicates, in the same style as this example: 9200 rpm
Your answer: 5000 rpm
